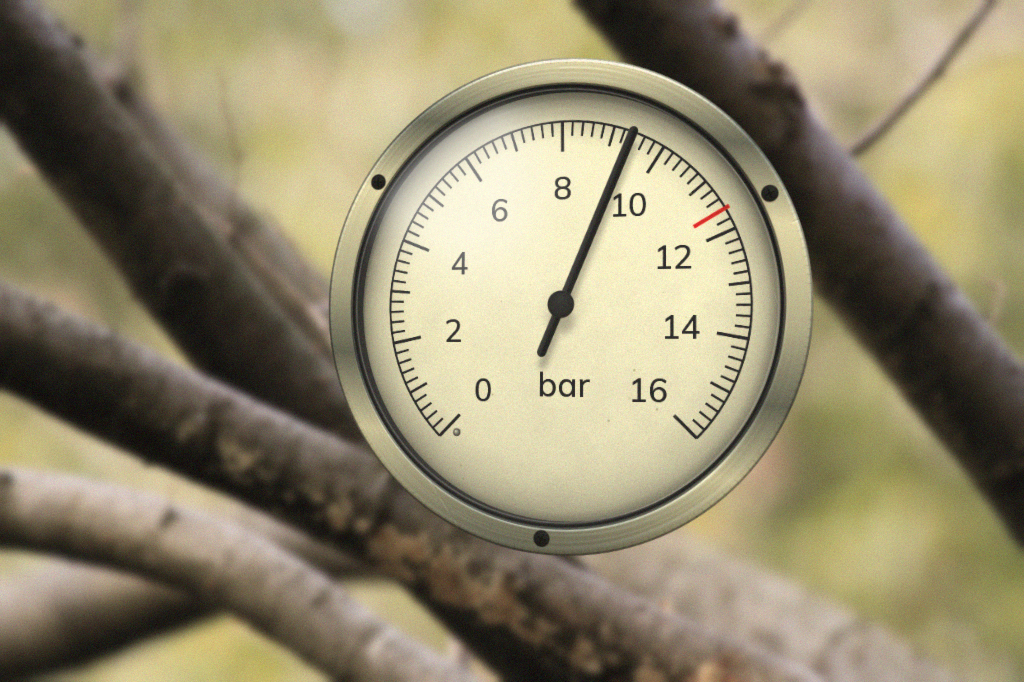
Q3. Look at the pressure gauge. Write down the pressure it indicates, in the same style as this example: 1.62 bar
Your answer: 9.4 bar
